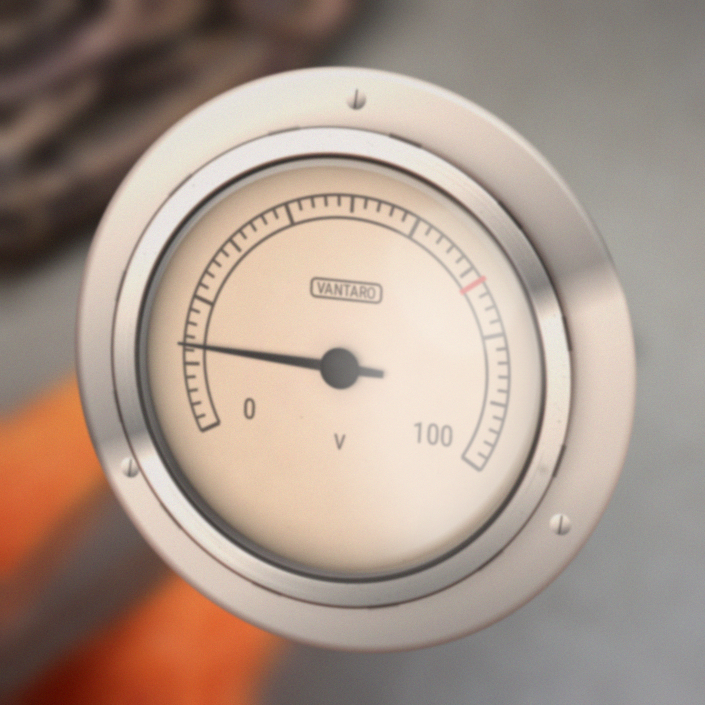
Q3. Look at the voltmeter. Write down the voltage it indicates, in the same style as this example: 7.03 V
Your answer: 13 V
